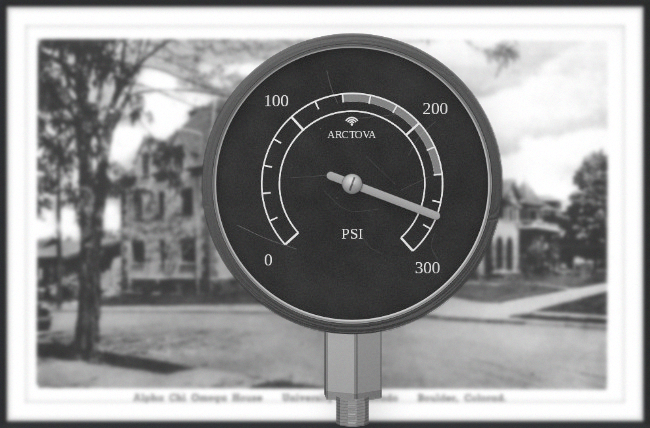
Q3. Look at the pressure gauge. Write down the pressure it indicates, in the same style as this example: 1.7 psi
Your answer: 270 psi
